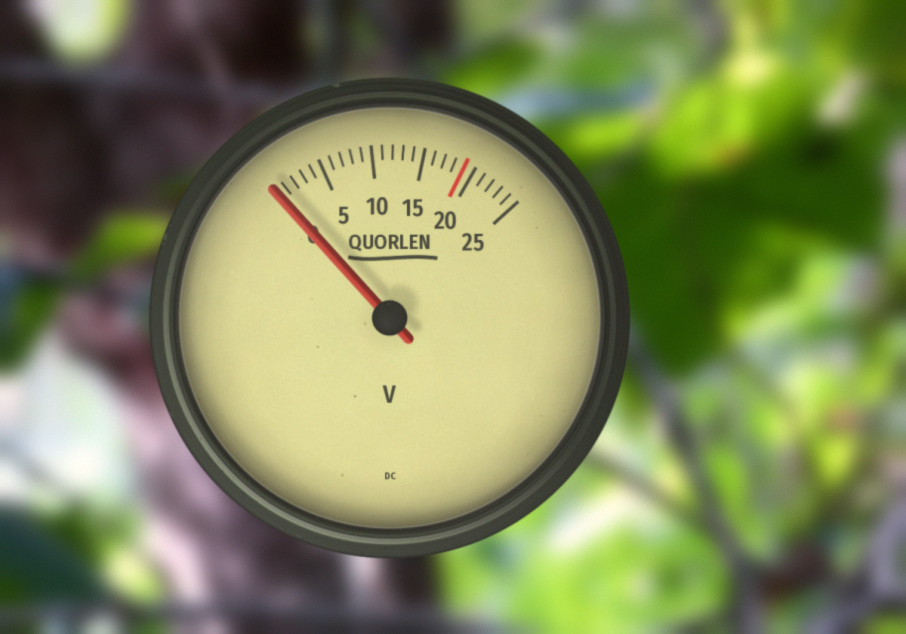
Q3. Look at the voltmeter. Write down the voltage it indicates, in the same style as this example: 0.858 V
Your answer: 0 V
